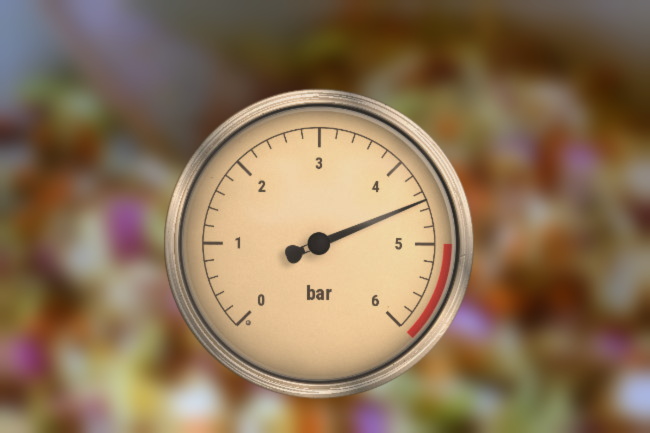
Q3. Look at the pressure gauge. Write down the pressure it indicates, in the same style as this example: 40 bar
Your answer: 4.5 bar
